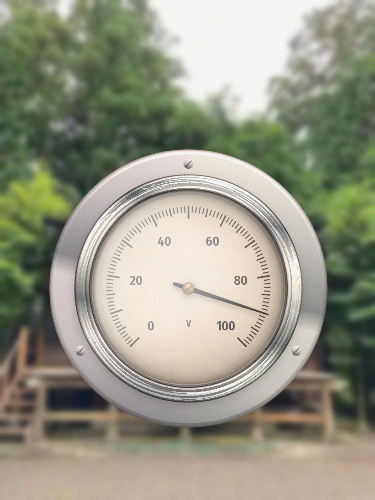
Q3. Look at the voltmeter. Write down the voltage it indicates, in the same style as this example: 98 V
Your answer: 90 V
